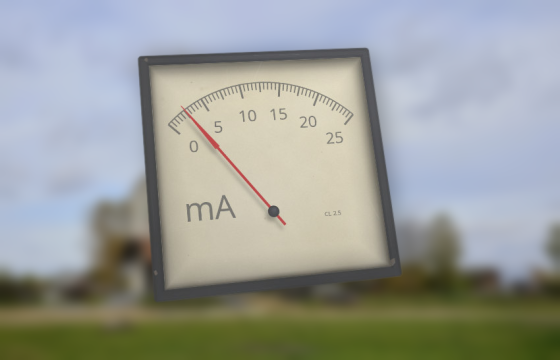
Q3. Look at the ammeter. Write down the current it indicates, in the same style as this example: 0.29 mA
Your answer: 2.5 mA
